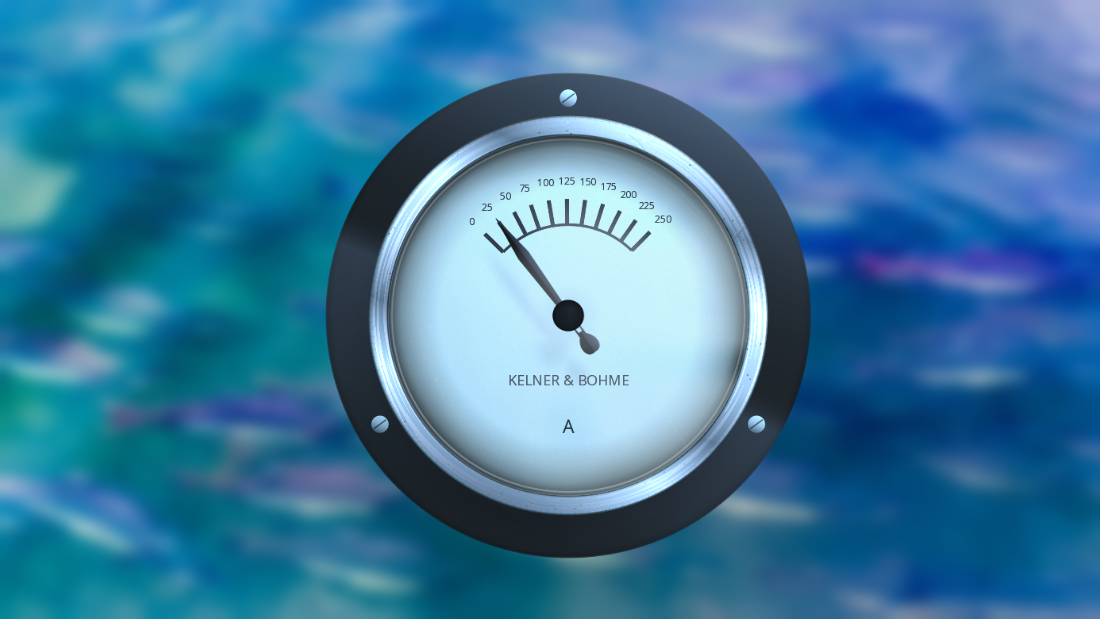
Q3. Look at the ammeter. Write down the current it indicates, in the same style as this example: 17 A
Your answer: 25 A
